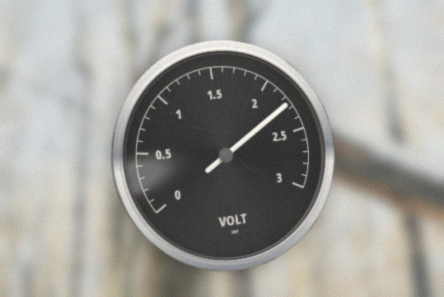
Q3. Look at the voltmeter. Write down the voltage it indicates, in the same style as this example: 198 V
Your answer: 2.25 V
